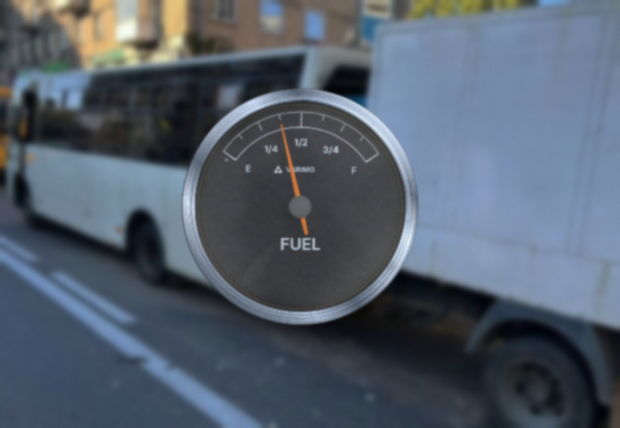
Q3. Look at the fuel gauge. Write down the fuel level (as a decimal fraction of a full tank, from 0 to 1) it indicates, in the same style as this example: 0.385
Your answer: 0.375
